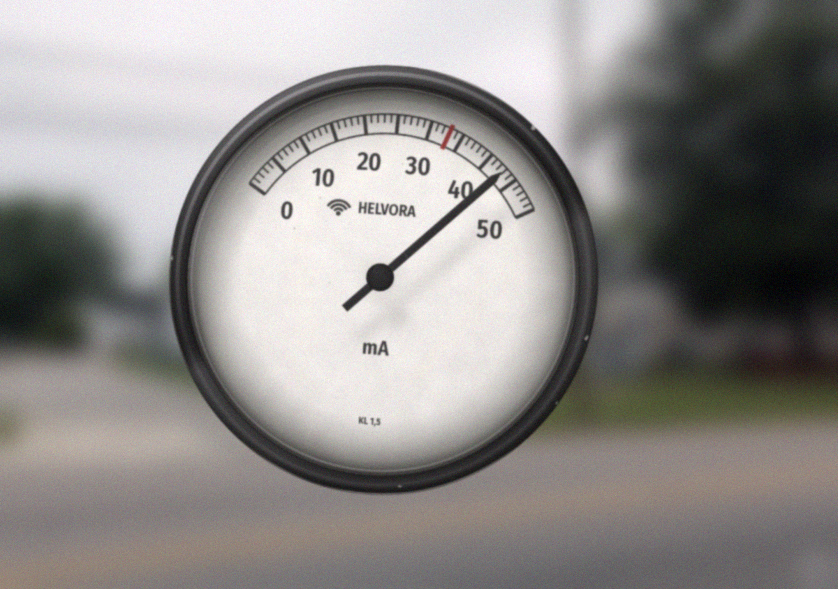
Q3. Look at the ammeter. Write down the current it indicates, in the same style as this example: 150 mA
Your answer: 43 mA
